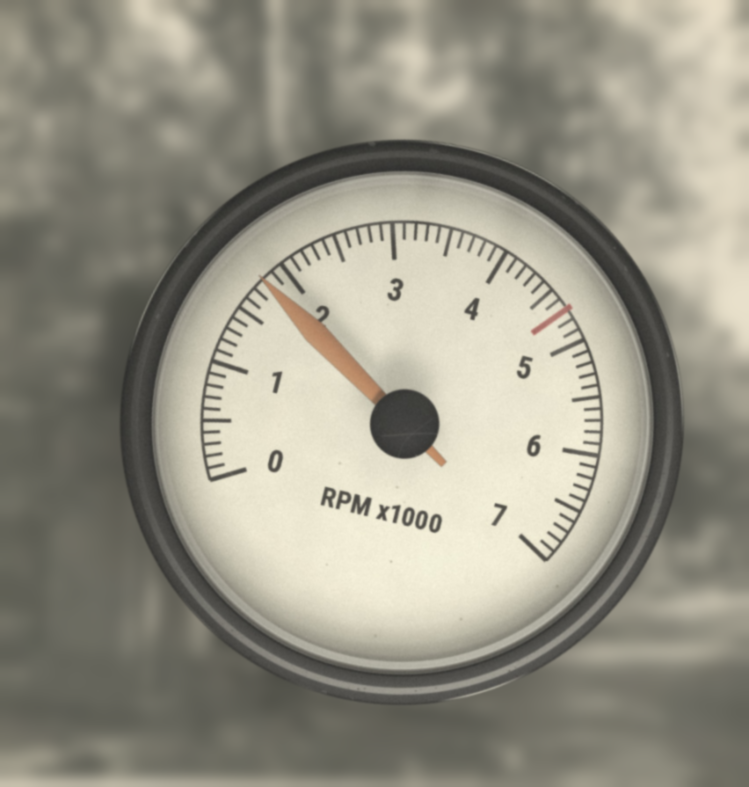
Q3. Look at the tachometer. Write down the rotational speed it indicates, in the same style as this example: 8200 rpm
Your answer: 1800 rpm
